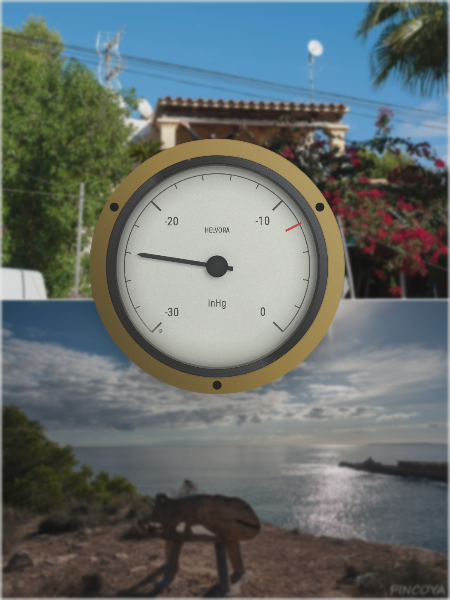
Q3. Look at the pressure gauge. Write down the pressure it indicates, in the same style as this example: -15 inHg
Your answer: -24 inHg
